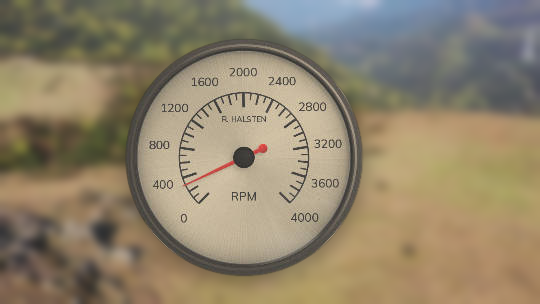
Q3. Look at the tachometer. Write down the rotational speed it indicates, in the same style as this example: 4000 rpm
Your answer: 300 rpm
